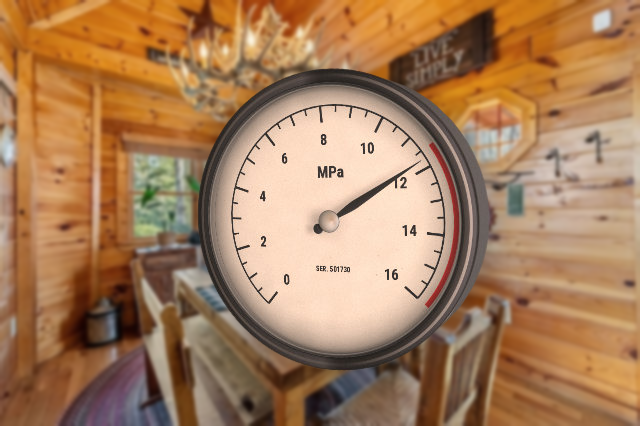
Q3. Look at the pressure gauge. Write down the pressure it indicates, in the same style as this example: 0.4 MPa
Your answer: 11.75 MPa
